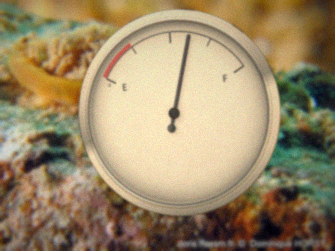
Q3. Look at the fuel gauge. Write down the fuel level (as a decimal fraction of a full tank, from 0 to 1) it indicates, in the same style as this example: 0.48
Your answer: 0.625
